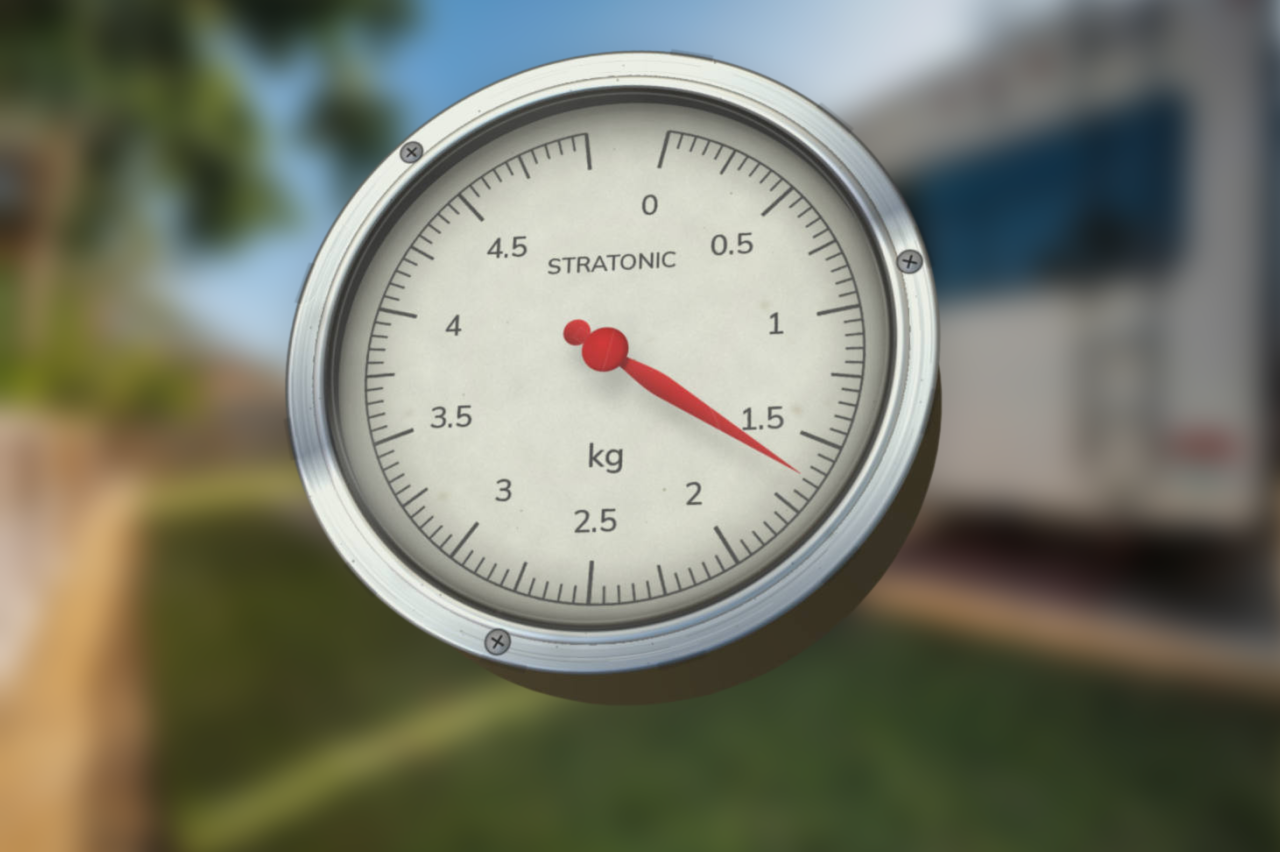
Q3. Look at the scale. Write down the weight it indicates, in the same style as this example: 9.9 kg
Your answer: 1.65 kg
